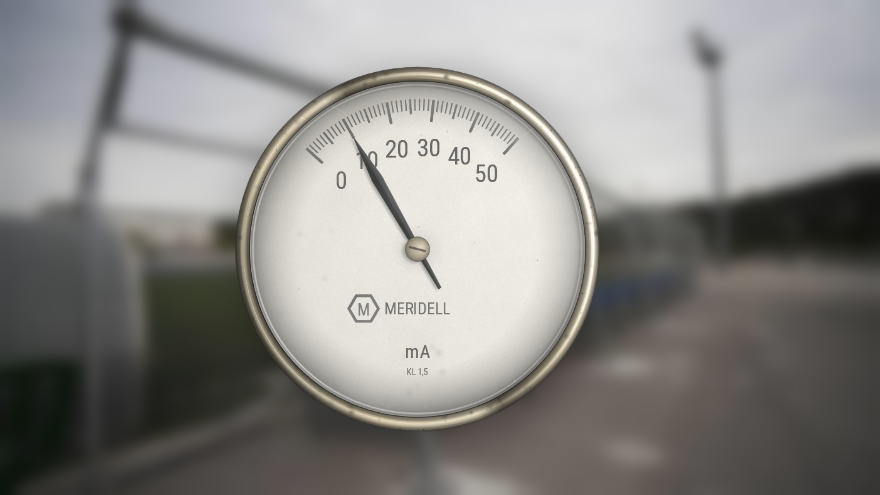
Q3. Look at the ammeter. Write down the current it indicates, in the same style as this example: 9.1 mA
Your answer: 10 mA
